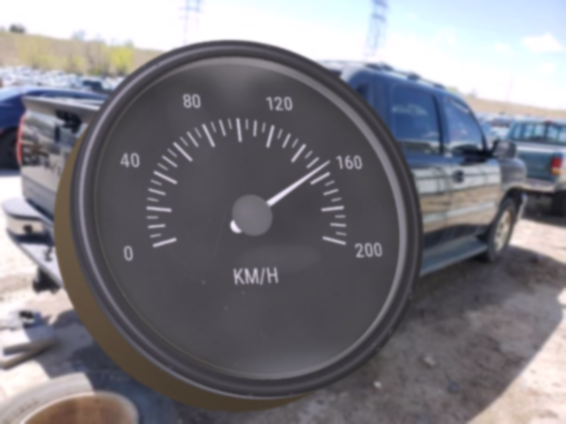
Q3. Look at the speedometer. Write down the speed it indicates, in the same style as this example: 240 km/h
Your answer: 155 km/h
